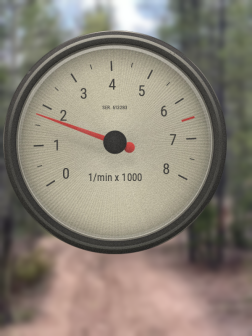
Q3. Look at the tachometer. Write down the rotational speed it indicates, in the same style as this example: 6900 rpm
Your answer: 1750 rpm
